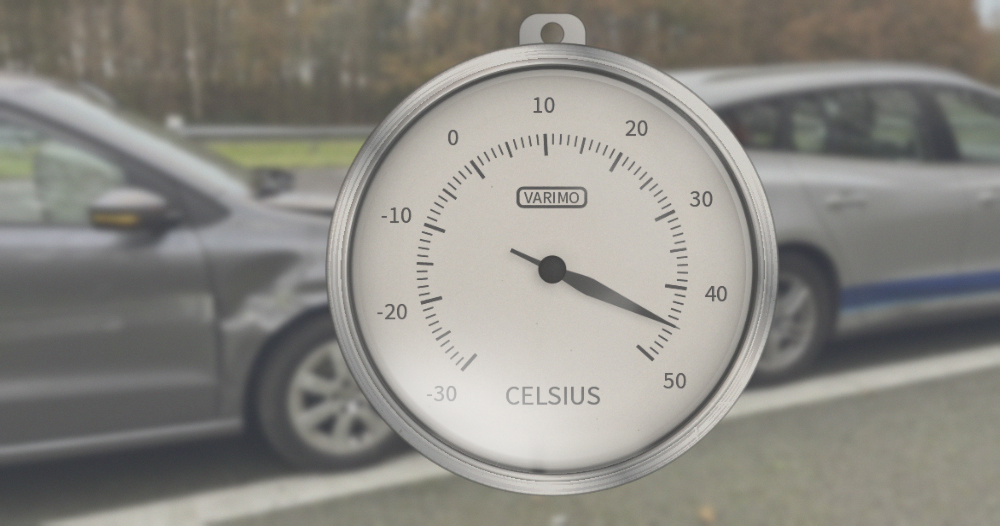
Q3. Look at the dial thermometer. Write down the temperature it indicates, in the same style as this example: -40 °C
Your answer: 45 °C
